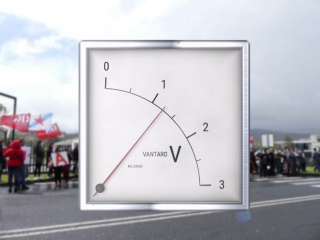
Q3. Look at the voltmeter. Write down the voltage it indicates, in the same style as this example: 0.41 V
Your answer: 1.25 V
